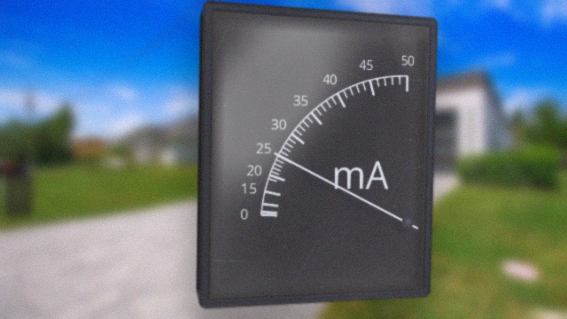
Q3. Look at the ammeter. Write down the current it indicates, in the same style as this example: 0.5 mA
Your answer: 25 mA
